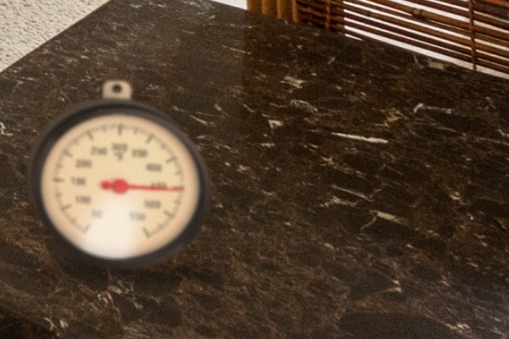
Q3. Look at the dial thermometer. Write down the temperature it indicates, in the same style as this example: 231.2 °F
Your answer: 450 °F
